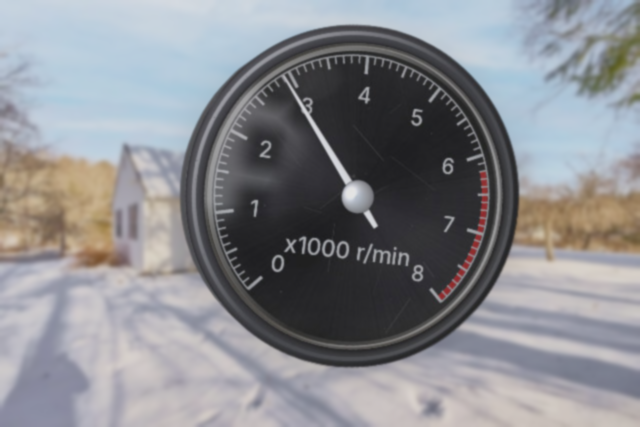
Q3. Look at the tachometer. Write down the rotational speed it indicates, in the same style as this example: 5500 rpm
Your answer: 2900 rpm
